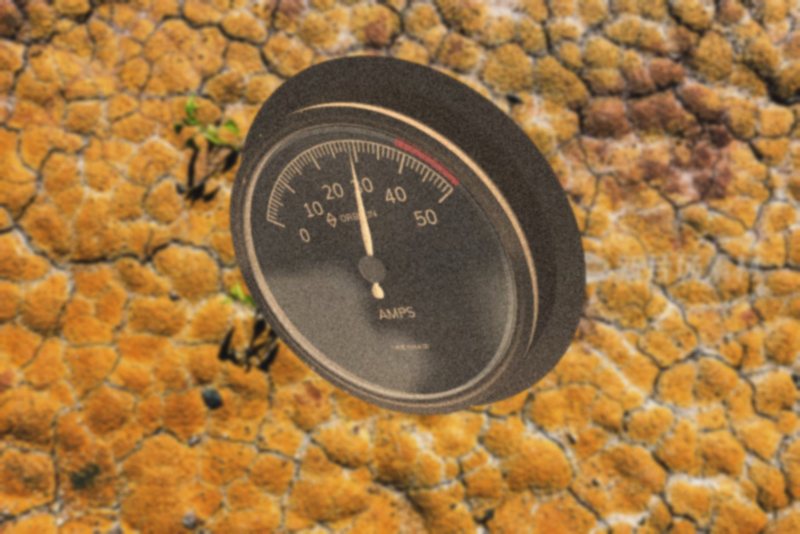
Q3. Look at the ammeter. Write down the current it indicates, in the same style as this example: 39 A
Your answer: 30 A
